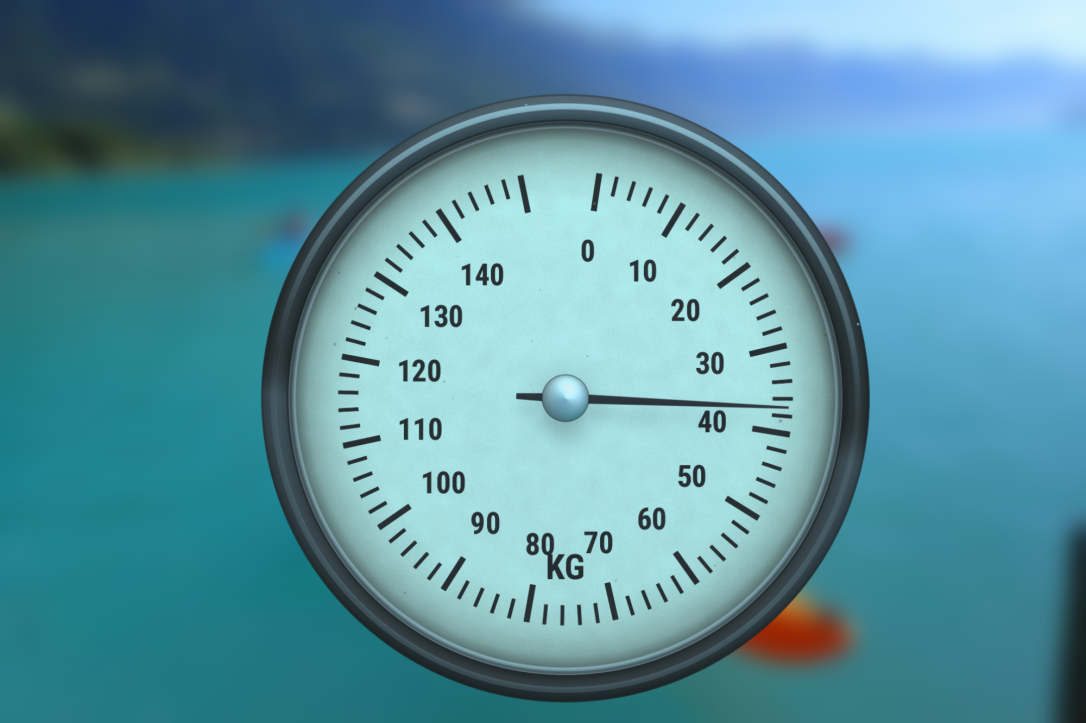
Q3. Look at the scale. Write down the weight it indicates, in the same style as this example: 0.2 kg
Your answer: 37 kg
